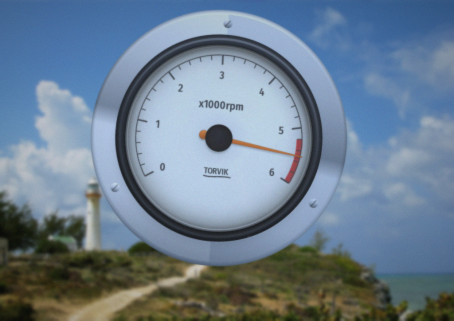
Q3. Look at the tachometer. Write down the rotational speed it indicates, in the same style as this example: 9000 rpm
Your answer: 5500 rpm
